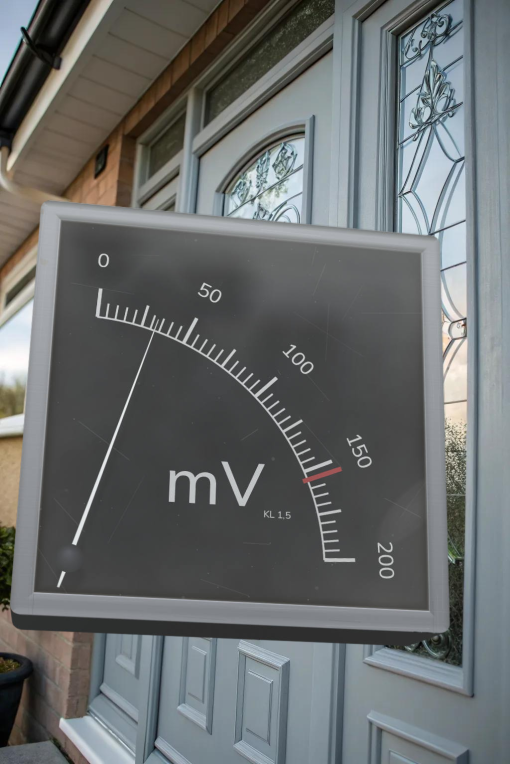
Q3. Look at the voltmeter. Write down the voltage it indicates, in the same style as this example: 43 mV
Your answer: 32.5 mV
